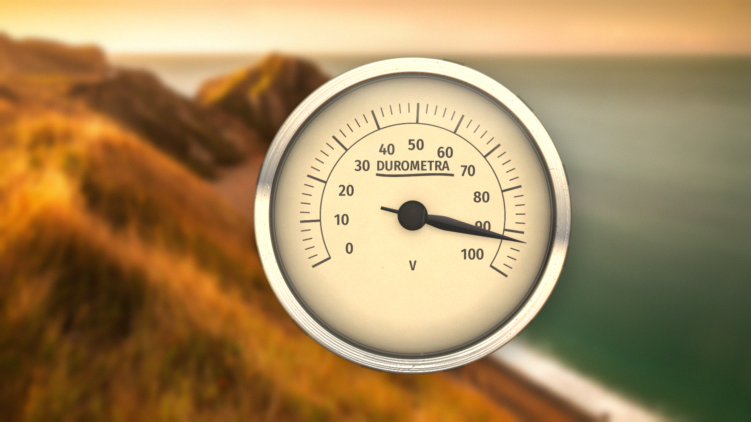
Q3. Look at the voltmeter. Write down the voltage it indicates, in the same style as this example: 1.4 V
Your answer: 92 V
